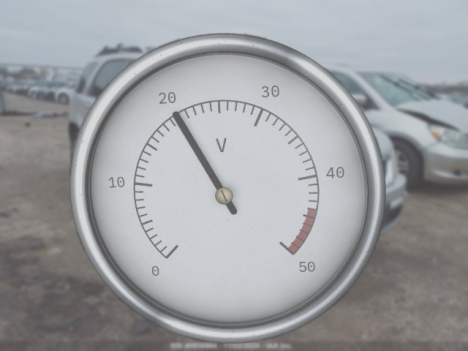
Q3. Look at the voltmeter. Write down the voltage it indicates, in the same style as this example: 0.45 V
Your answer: 20 V
